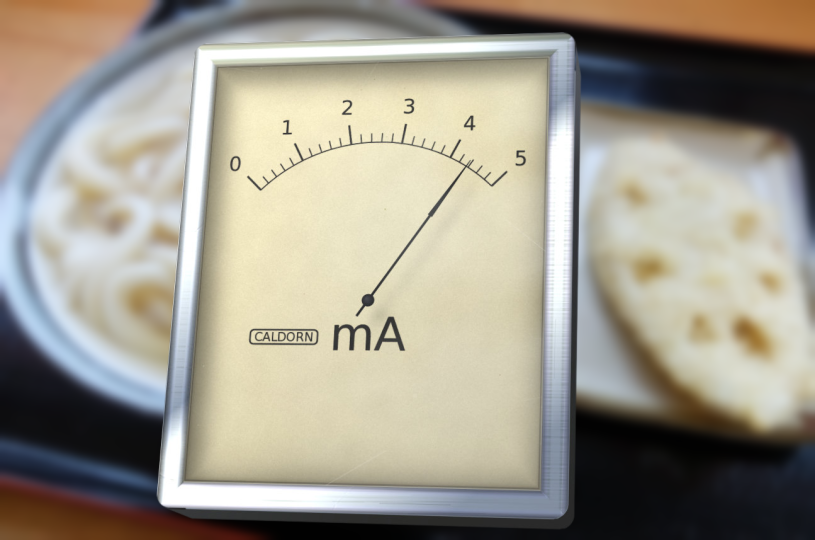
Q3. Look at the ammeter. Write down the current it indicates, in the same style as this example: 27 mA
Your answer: 4.4 mA
